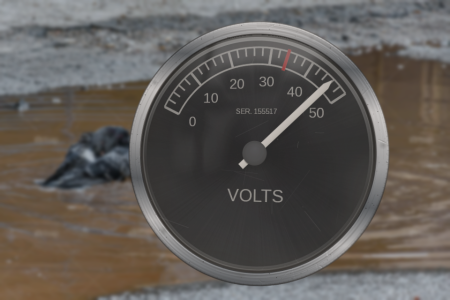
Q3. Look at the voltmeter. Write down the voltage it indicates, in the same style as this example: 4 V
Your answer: 46 V
